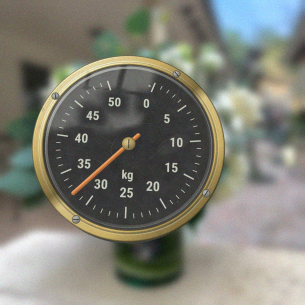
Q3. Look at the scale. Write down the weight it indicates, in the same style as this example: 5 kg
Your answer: 32 kg
